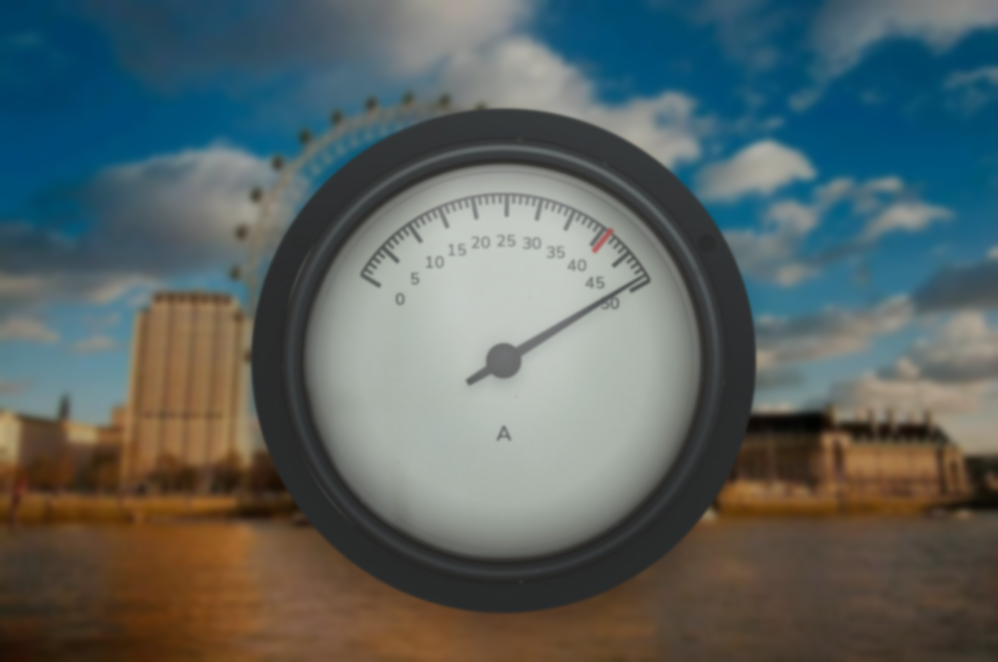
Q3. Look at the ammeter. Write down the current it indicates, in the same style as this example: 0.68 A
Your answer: 49 A
